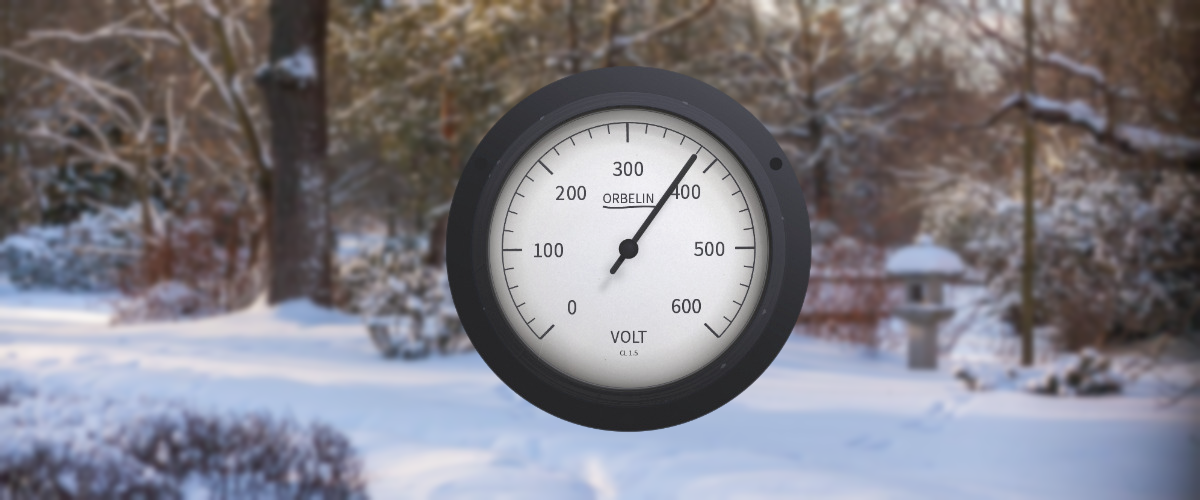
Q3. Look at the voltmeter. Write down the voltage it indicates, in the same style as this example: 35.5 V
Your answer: 380 V
